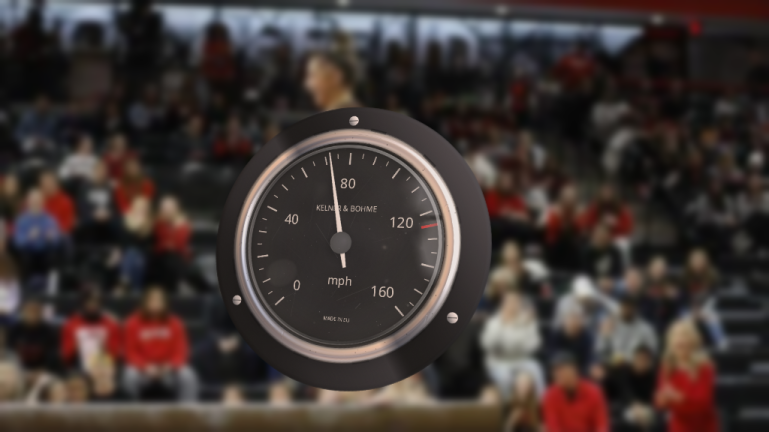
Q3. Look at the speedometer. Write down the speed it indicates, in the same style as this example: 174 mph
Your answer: 72.5 mph
